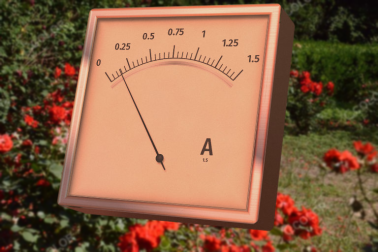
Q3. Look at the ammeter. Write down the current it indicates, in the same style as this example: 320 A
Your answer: 0.15 A
